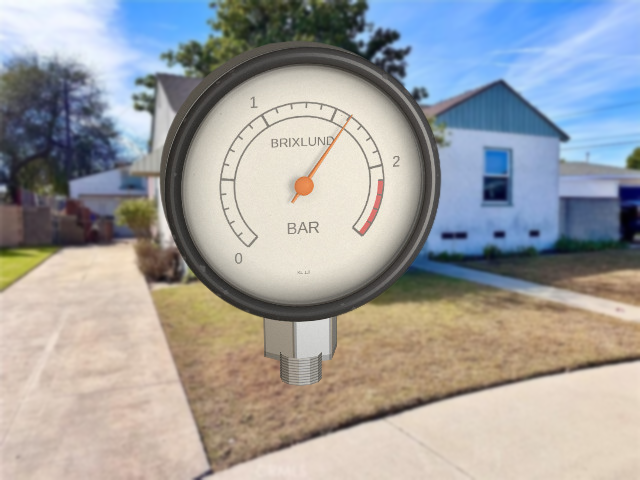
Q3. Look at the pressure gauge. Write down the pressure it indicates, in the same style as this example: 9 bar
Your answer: 1.6 bar
